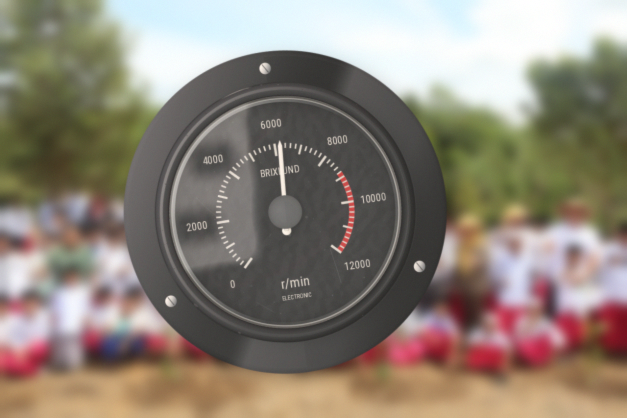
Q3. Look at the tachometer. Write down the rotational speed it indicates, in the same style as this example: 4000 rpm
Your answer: 6200 rpm
